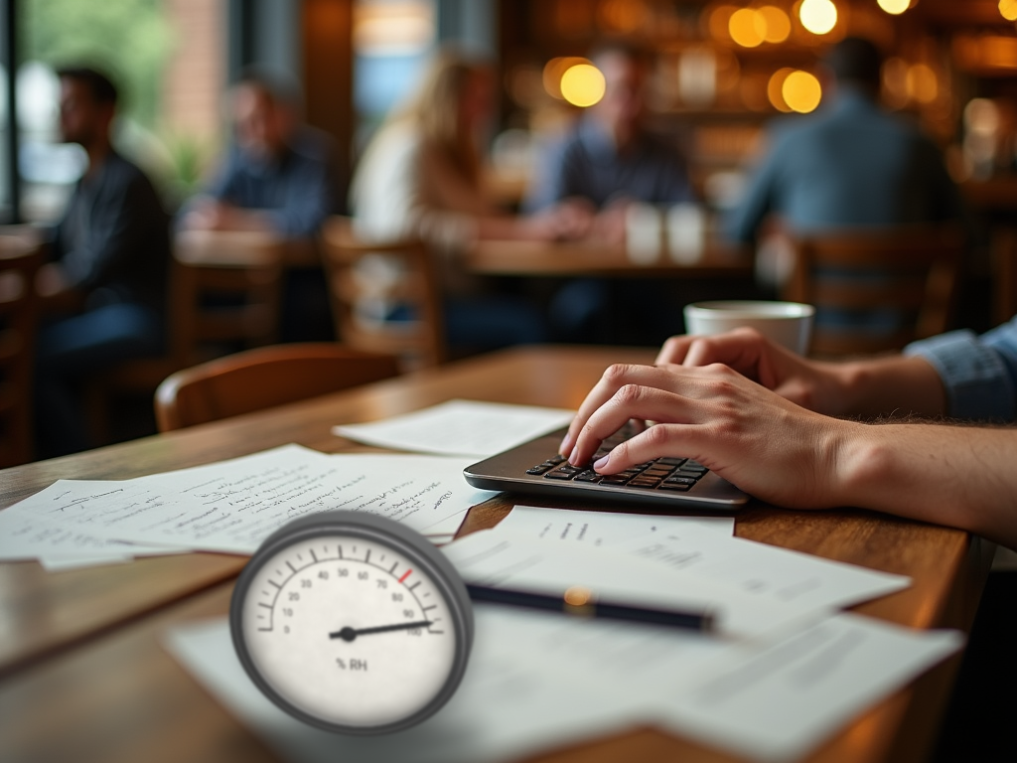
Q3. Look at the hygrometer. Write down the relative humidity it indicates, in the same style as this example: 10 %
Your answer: 95 %
